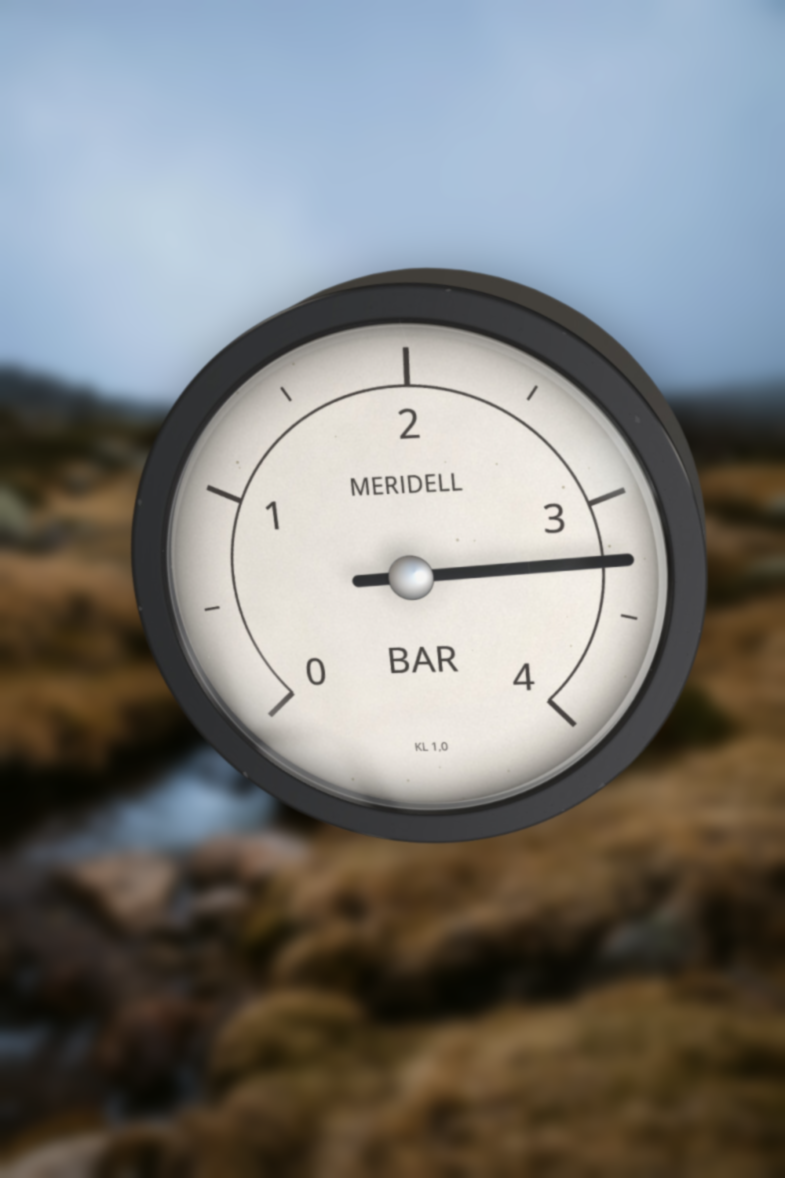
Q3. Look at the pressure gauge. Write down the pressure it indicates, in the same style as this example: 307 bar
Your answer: 3.25 bar
